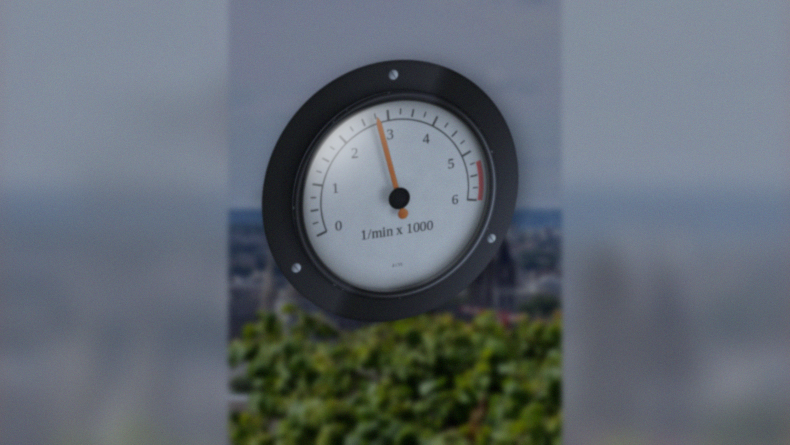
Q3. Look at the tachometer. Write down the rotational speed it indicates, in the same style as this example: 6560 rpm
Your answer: 2750 rpm
